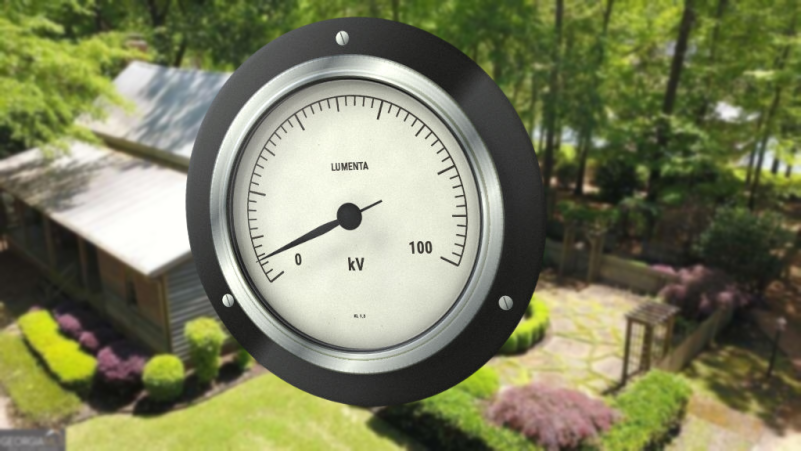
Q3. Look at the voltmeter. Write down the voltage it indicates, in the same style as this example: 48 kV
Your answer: 5 kV
